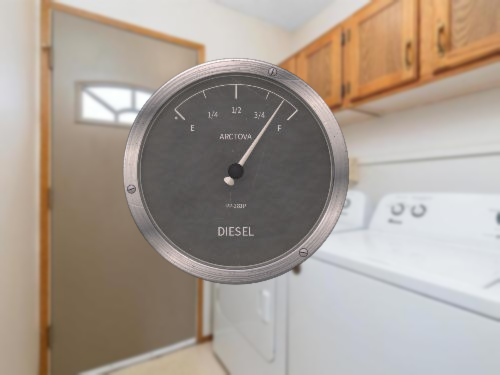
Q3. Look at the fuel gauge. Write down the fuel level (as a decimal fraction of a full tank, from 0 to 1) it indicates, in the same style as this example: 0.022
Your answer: 0.875
